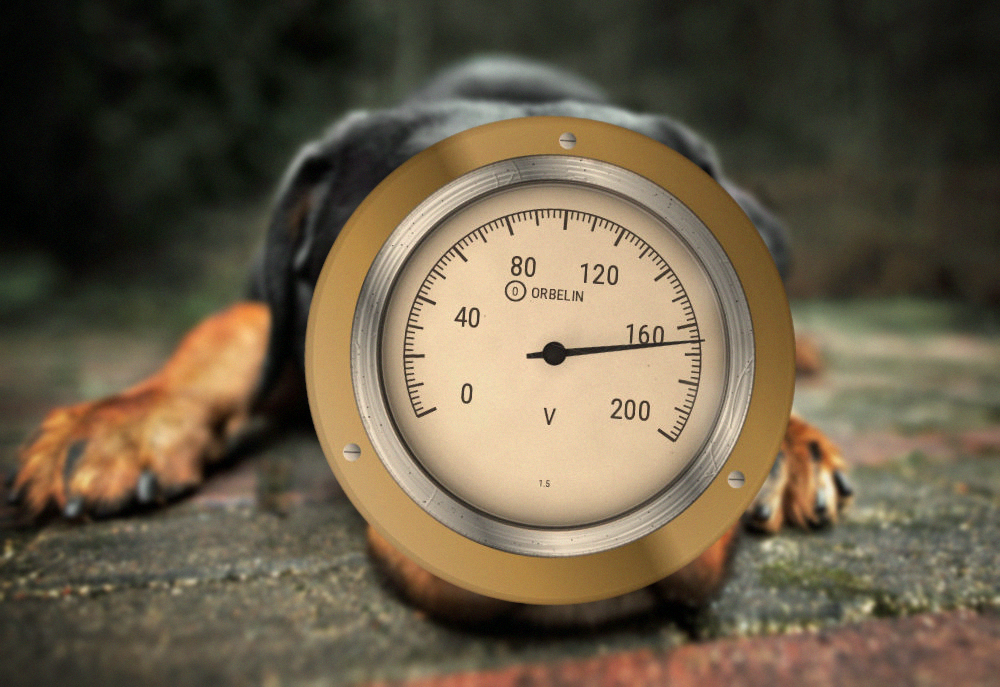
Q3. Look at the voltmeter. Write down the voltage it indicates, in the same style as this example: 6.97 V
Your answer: 166 V
